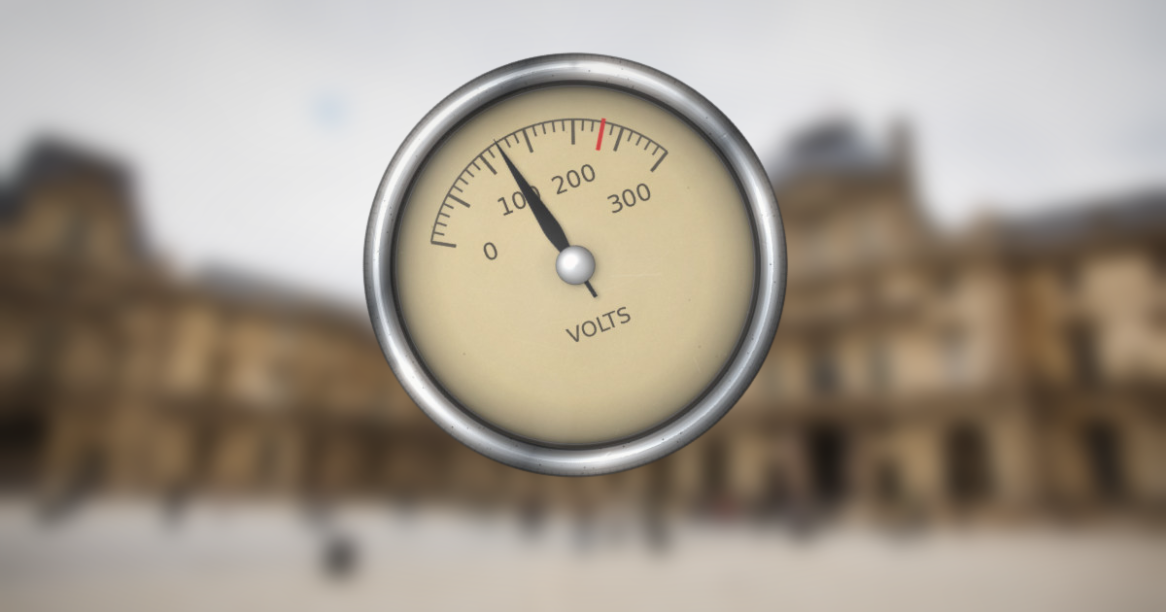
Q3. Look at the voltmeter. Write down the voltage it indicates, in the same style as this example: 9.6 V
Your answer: 120 V
